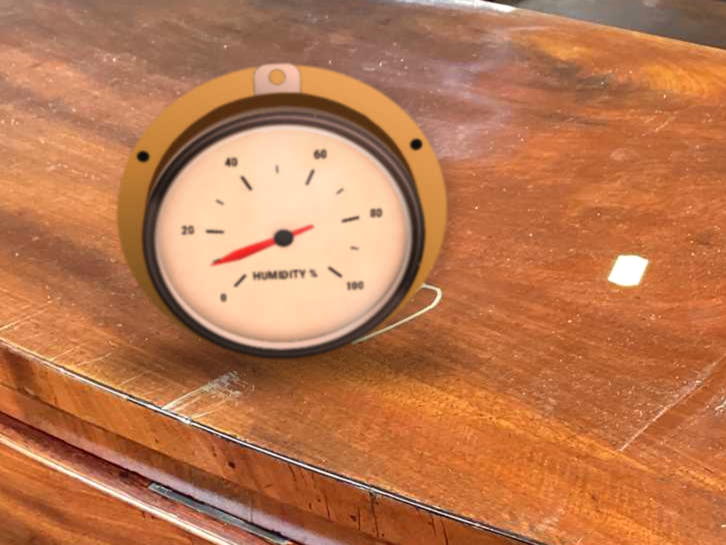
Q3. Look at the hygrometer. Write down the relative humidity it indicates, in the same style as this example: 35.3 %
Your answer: 10 %
